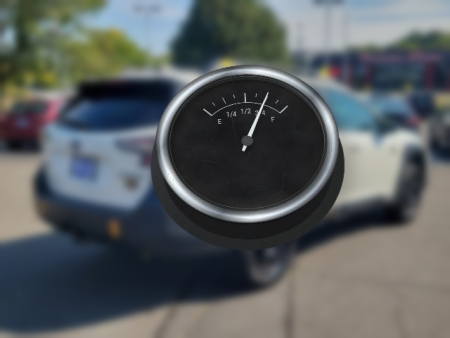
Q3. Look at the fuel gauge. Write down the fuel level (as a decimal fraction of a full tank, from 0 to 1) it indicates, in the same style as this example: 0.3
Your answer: 0.75
